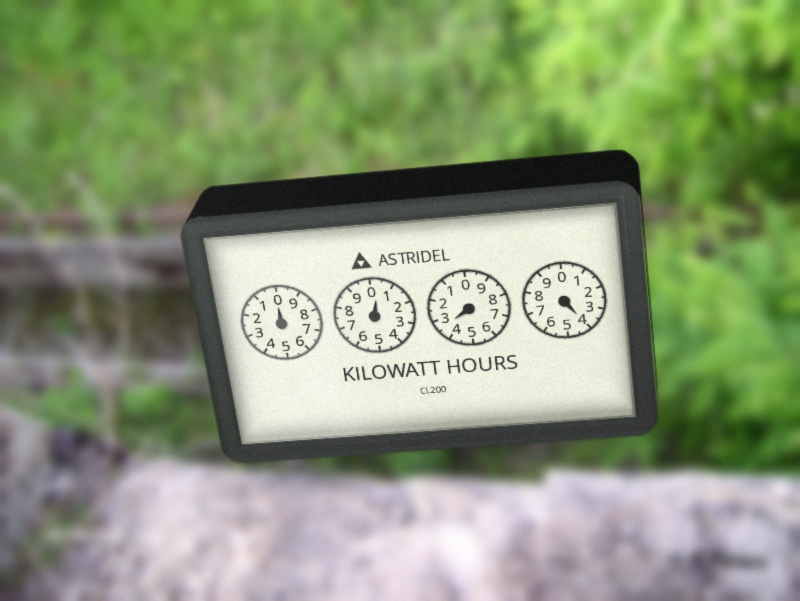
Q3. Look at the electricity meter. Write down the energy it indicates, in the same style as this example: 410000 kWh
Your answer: 34 kWh
